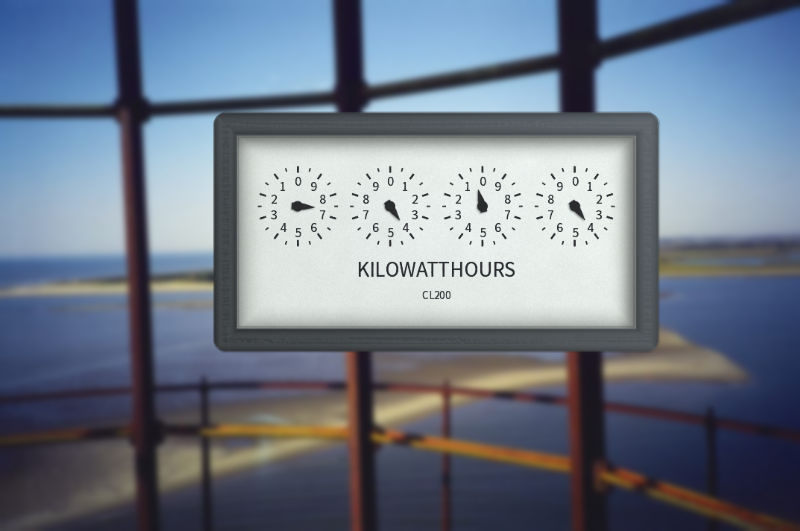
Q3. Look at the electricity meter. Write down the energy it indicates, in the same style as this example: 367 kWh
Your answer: 7404 kWh
